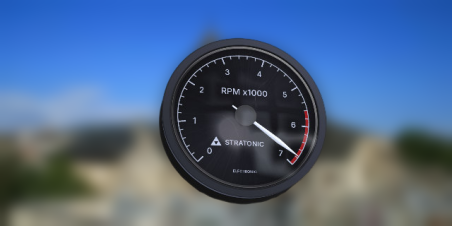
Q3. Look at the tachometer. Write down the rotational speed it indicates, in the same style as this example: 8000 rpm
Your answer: 6800 rpm
